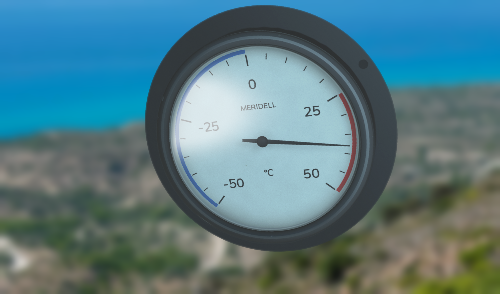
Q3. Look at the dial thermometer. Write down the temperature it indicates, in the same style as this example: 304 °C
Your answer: 37.5 °C
